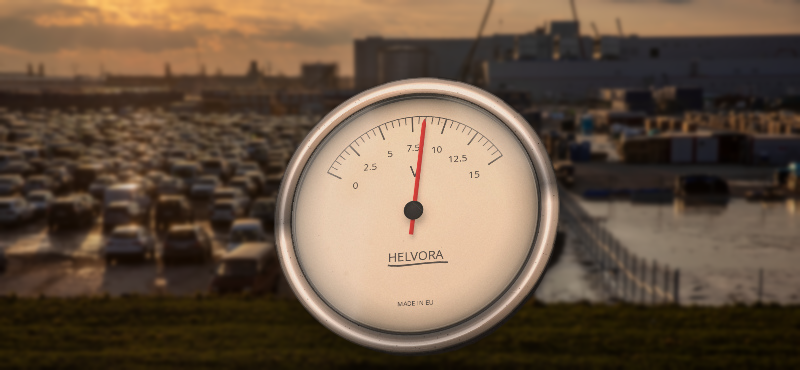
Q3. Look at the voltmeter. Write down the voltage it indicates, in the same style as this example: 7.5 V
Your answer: 8.5 V
